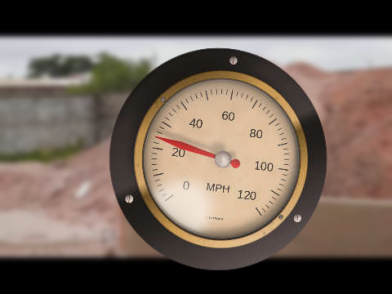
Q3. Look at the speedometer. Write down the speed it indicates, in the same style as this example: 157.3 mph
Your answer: 24 mph
